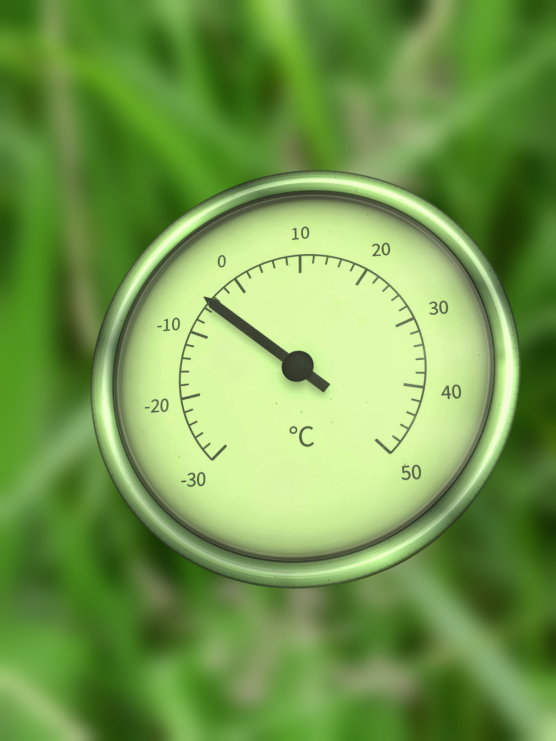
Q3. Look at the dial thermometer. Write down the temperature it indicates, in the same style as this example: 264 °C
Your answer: -5 °C
